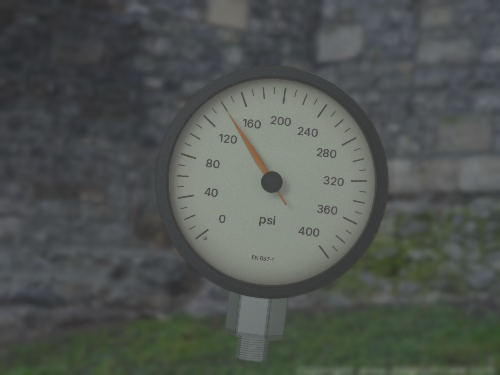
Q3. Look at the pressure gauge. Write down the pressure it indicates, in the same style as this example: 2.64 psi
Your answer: 140 psi
